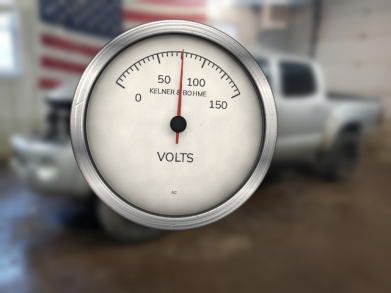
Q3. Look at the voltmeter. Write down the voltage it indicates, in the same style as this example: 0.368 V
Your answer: 75 V
